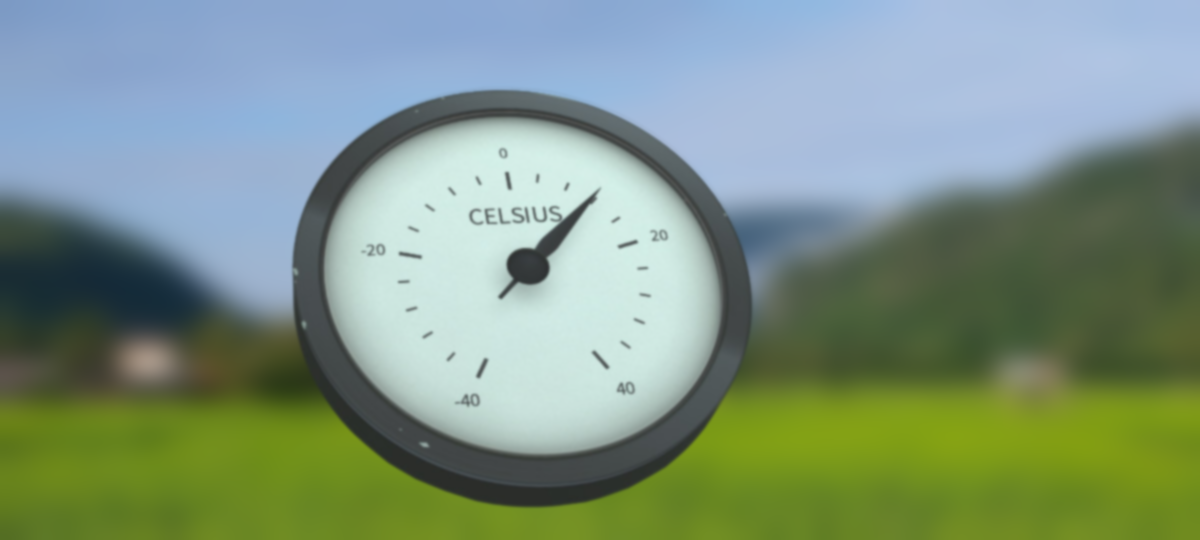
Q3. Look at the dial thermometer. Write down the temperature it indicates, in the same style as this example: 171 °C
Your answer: 12 °C
